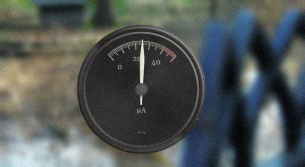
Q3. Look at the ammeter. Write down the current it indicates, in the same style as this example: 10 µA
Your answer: 25 µA
